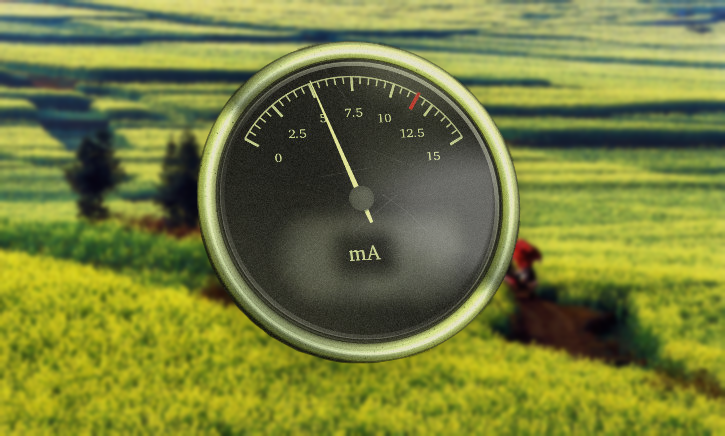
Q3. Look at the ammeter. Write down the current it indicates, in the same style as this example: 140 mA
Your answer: 5 mA
